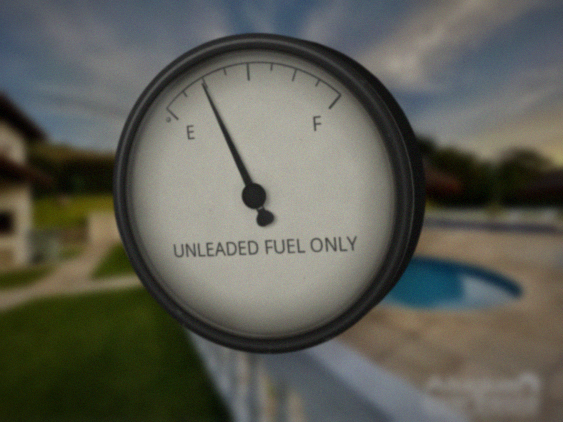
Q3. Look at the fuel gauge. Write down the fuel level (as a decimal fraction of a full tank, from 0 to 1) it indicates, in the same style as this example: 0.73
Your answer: 0.25
